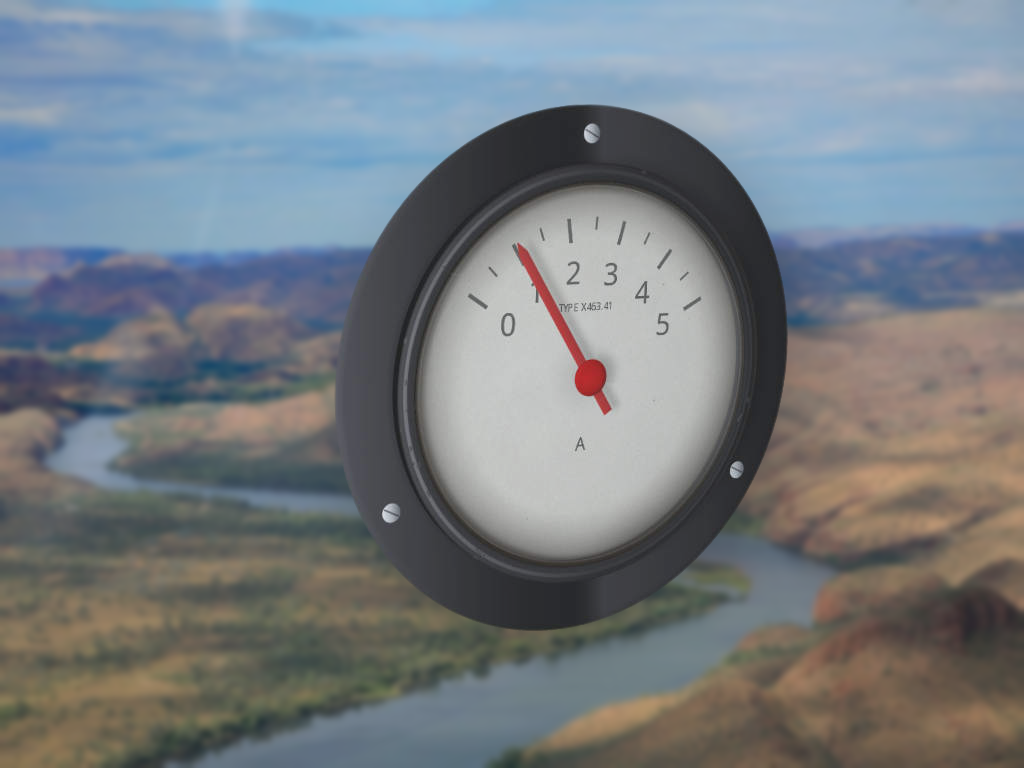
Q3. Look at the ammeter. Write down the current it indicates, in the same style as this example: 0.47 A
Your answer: 1 A
